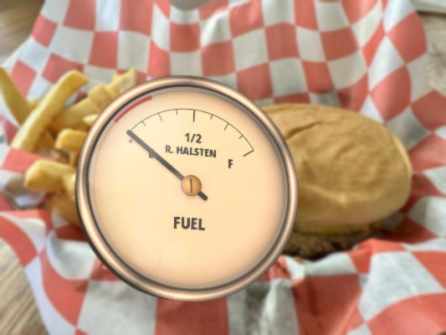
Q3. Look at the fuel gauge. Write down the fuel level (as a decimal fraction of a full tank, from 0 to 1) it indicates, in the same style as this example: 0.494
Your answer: 0
